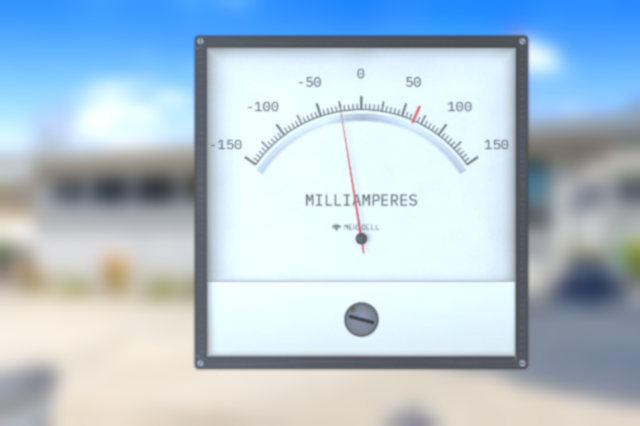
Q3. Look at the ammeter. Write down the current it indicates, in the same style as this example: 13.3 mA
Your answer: -25 mA
